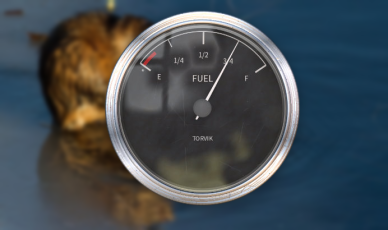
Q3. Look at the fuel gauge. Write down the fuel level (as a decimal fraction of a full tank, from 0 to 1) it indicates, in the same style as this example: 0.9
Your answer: 0.75
